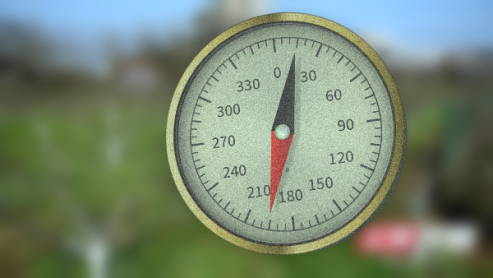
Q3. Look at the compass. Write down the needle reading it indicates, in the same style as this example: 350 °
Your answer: 195 °
